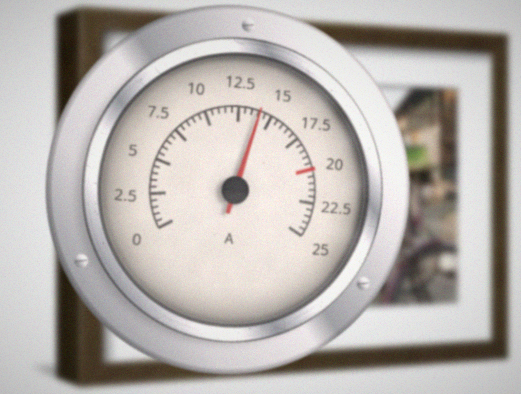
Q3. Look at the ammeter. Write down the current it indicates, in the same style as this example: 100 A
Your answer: 14 A
